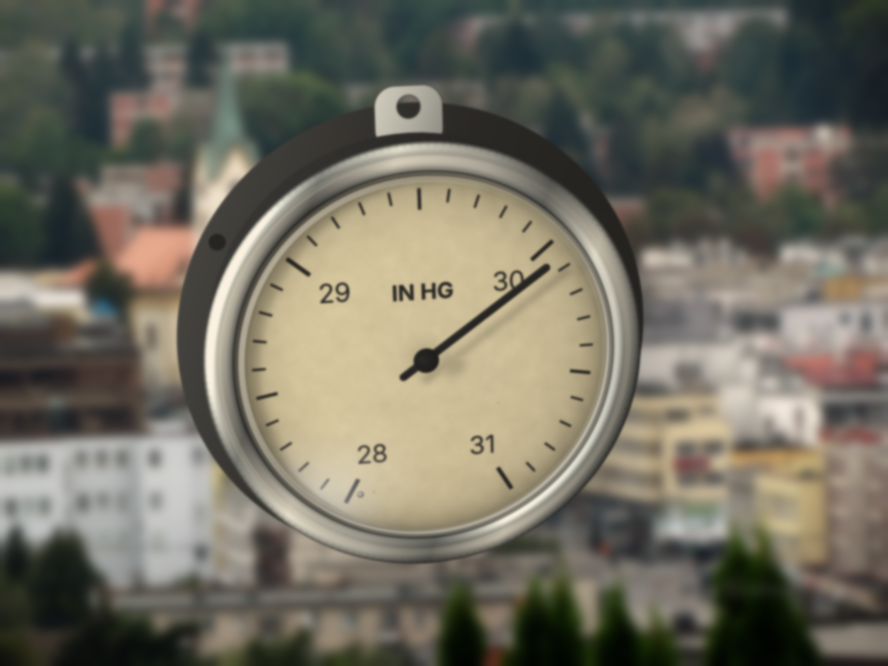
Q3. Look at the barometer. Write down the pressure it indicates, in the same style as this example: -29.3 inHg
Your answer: 30.05 inHg
